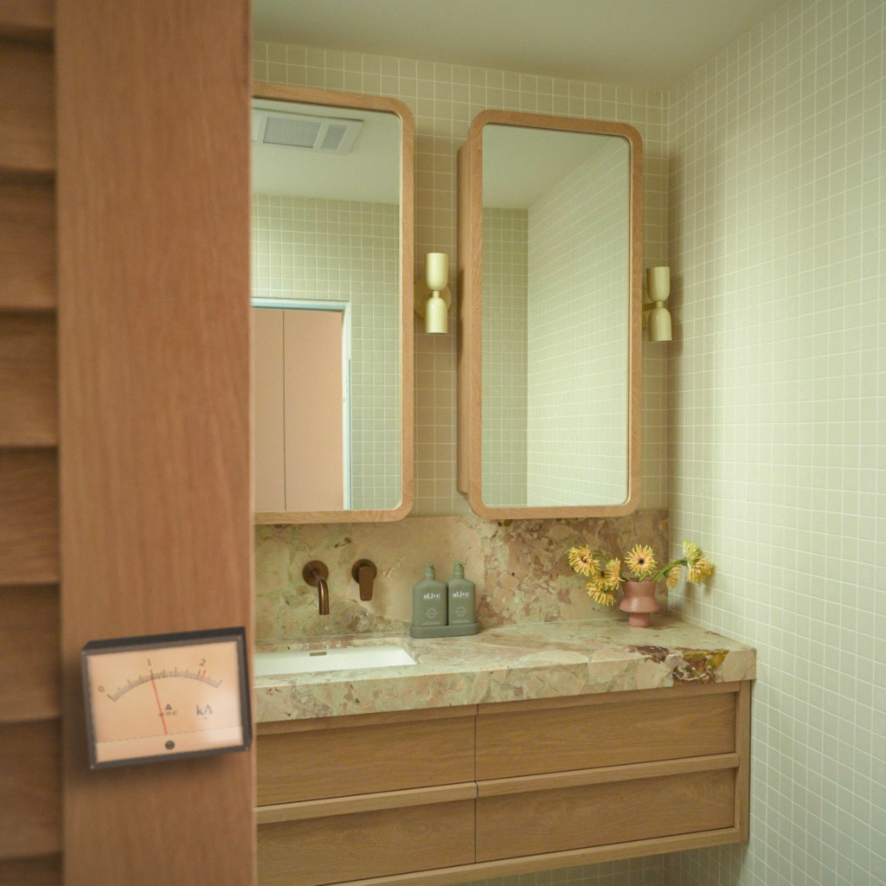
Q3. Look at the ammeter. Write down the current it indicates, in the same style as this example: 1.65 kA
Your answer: 1 kA
